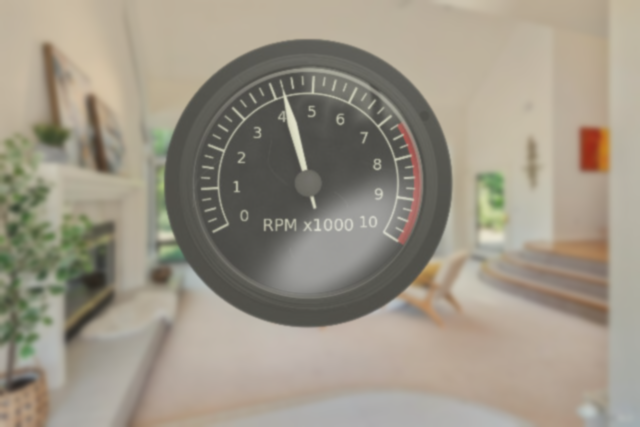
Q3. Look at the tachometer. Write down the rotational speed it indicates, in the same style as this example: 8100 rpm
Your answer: 4250 rpm
